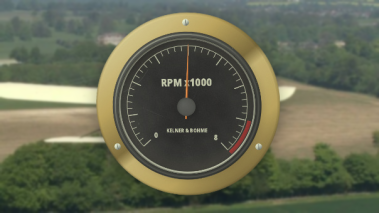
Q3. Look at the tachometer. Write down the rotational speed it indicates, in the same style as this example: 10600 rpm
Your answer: 4000 rpm
